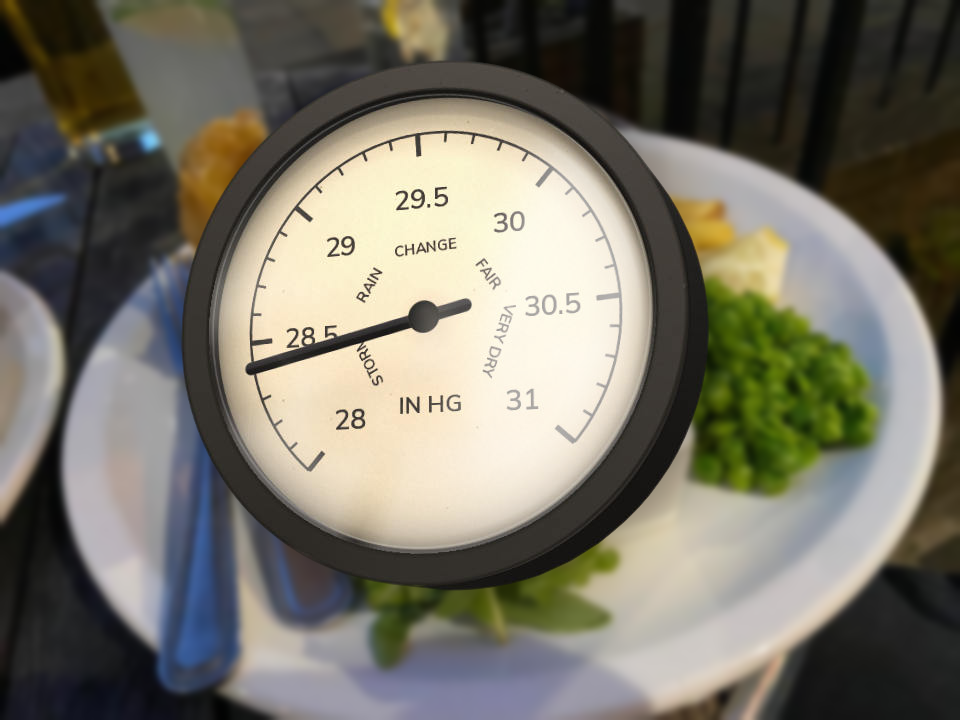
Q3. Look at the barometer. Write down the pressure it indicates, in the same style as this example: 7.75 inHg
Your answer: 28.4 inHg
